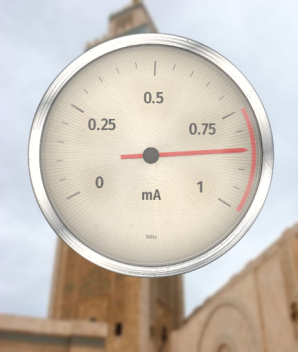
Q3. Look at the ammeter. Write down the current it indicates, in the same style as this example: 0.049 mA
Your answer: 0.85 mA
